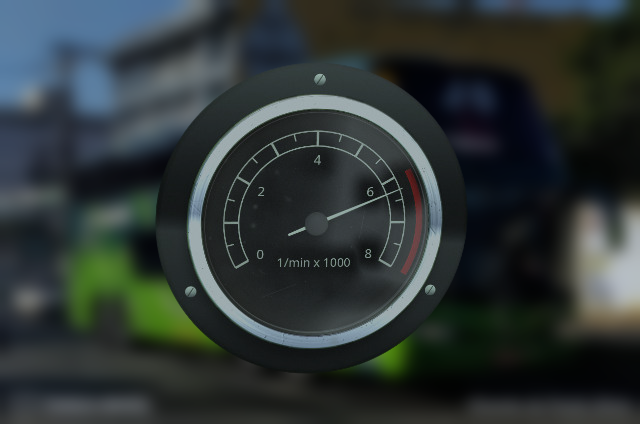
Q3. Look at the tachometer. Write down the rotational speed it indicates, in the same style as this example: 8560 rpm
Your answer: 6250 rpm
